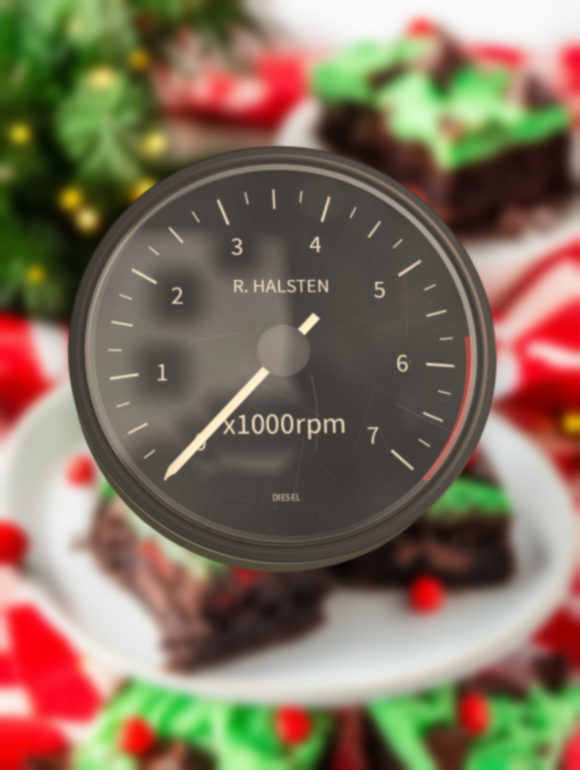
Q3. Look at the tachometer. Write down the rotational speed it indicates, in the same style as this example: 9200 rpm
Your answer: 0 rpm
